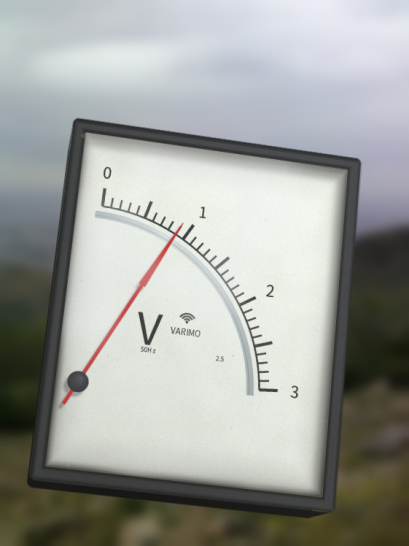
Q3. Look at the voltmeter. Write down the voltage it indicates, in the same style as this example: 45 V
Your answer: 0.9 V
